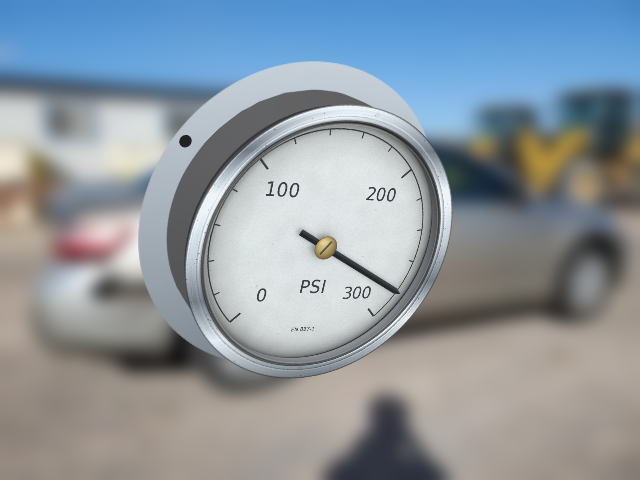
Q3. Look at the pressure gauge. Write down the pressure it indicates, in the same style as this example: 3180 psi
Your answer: 280 psi
